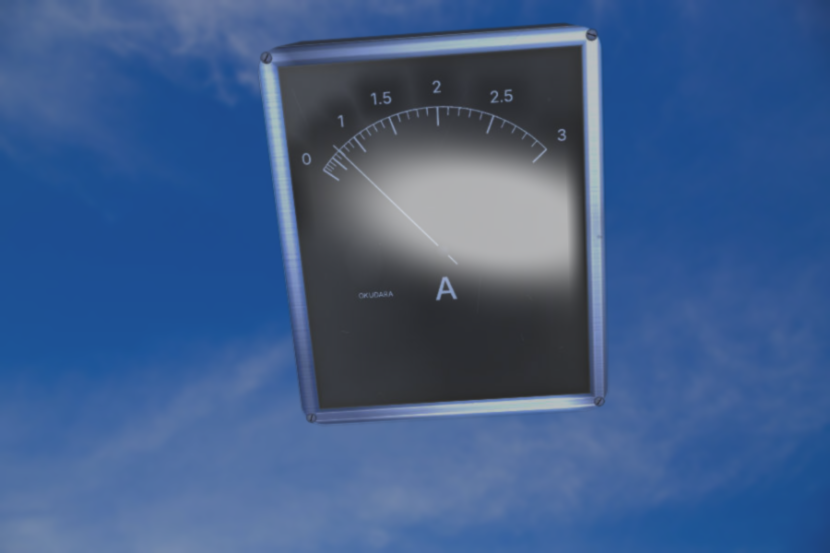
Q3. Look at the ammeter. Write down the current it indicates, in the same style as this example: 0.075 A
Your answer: 0.7 A
